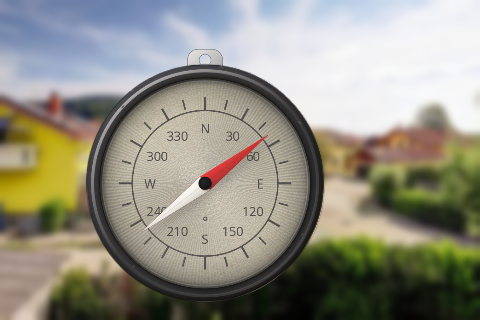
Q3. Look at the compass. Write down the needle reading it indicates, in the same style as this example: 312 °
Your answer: 52.5 °
